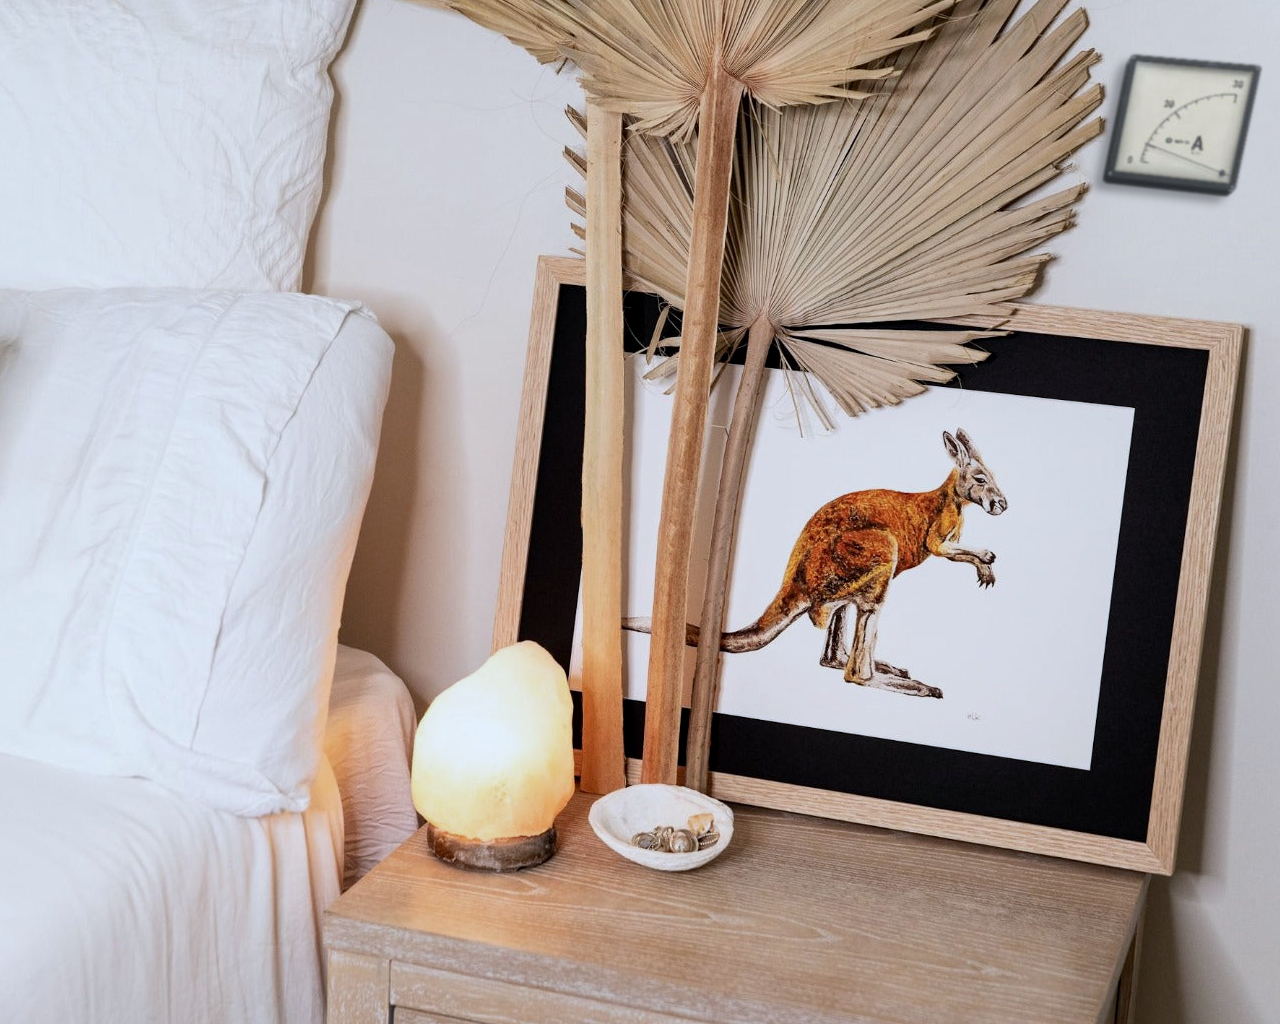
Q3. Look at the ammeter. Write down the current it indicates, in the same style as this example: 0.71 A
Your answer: 10 A
